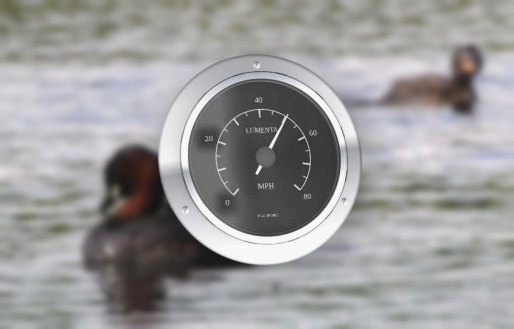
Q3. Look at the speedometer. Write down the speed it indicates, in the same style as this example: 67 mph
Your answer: 50 mph
